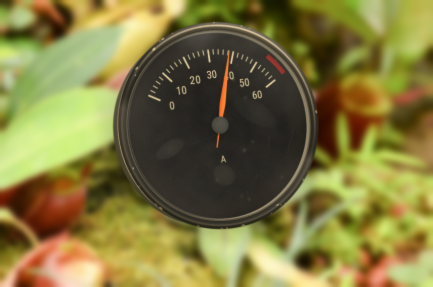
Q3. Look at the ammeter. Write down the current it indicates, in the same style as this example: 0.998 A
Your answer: 38 A
